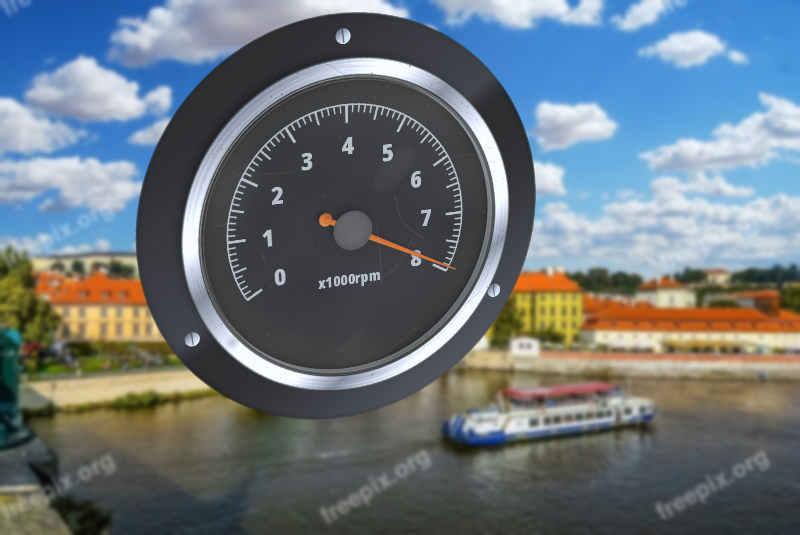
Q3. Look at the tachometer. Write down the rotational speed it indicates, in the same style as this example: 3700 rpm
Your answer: 7900 rpm
